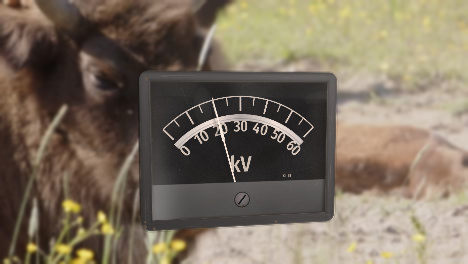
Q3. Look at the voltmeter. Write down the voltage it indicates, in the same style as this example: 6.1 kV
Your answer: 20 kV
